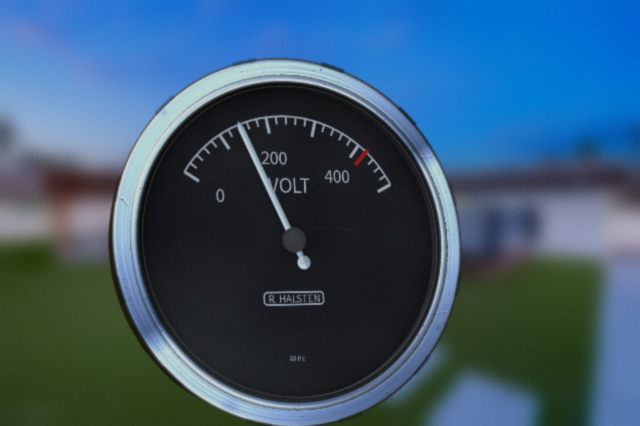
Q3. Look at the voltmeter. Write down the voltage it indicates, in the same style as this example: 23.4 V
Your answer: 140 V
